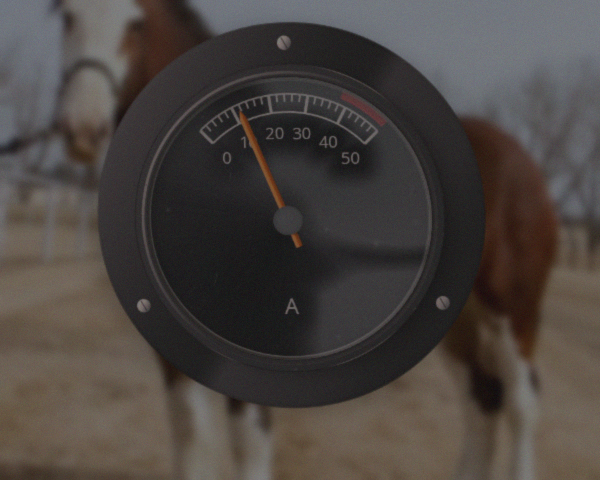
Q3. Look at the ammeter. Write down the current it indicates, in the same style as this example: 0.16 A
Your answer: 12 A
